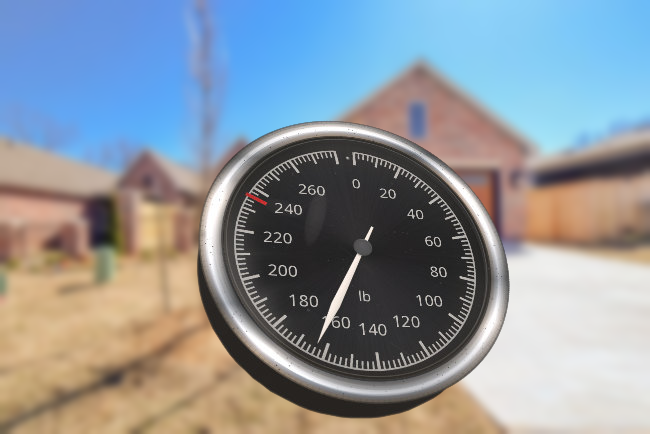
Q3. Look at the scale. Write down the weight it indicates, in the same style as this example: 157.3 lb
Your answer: 164 lb
